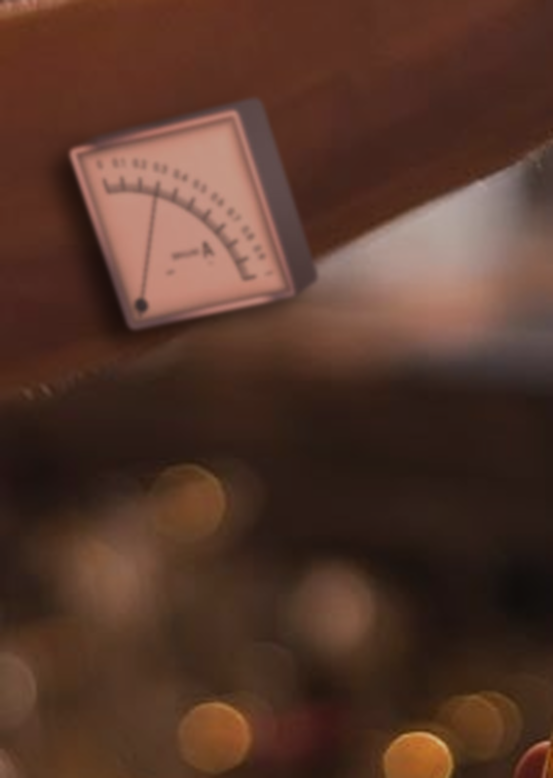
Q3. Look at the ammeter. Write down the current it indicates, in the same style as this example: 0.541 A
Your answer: 0.3 A
